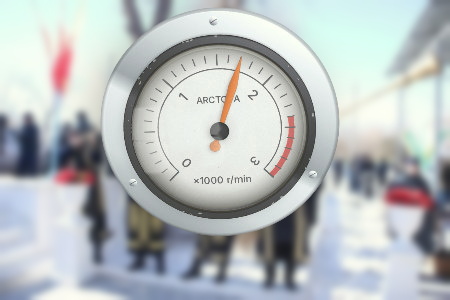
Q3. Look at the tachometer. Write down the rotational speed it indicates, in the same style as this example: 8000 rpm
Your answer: 1700 rpm
